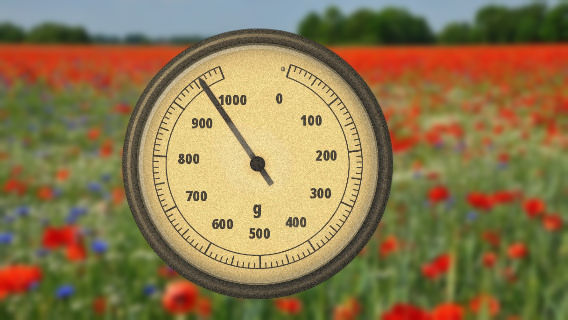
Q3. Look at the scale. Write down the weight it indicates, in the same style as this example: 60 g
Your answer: 960 g
